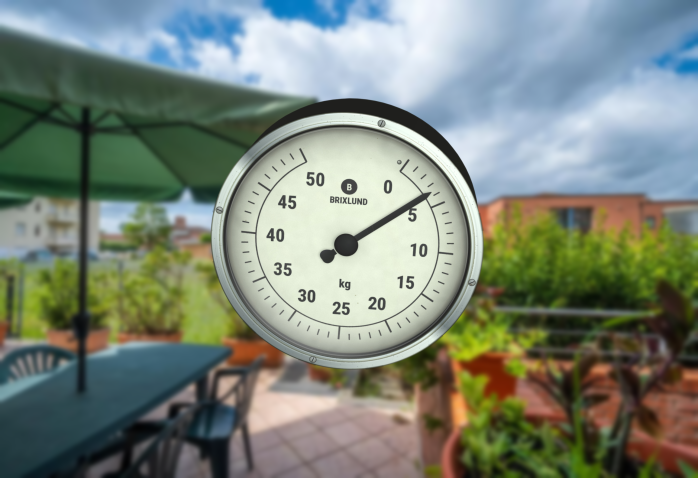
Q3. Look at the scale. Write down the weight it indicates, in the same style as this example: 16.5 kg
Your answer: 3.5 kg
